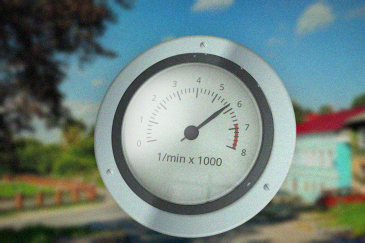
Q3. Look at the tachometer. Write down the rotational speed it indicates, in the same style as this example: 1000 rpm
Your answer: 5800 rpm
